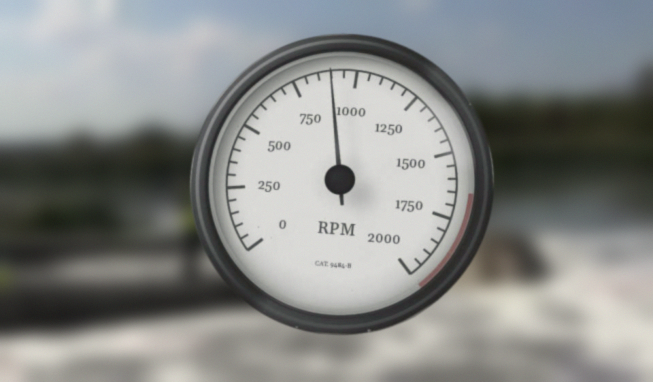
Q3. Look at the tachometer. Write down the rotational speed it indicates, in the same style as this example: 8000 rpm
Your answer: 900 rpm
